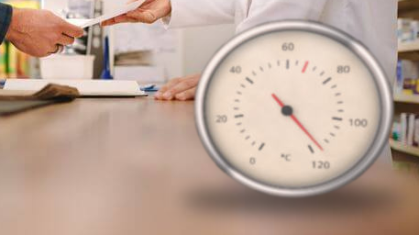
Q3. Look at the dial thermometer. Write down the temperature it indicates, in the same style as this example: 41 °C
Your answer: 116 °C
